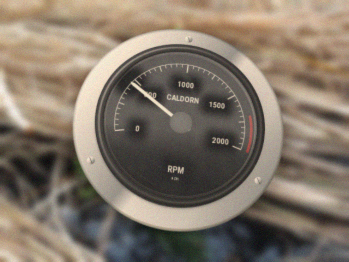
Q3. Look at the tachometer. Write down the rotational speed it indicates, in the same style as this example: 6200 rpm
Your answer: 450 rpm
